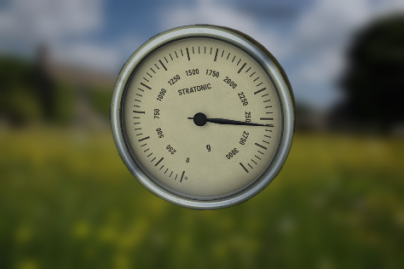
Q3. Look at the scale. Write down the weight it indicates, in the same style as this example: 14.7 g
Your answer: 2550 g
